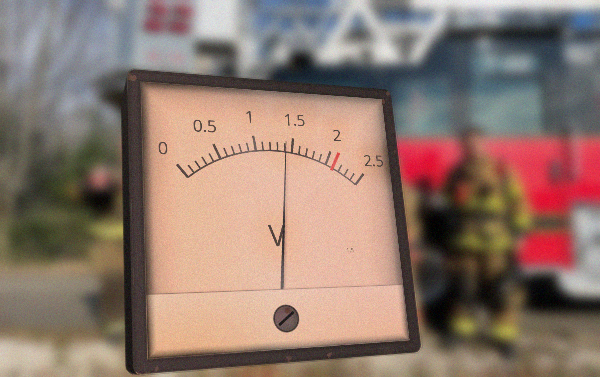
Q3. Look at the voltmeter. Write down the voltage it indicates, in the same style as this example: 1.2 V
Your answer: 1.4 V
